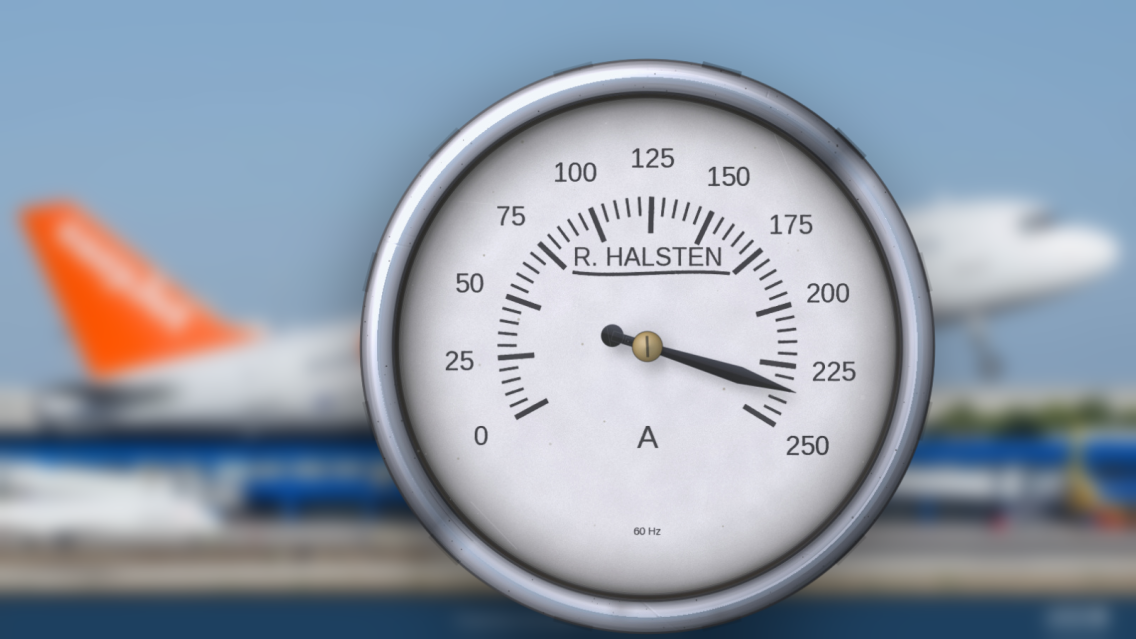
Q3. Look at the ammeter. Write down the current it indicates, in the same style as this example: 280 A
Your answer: 235 A
